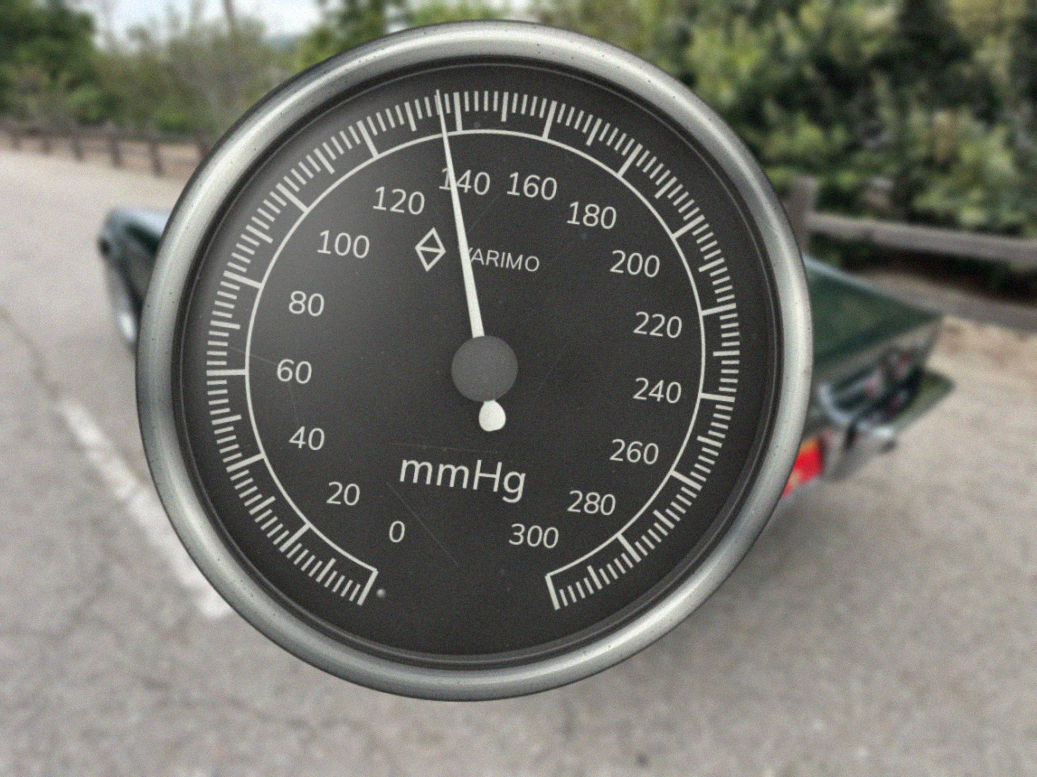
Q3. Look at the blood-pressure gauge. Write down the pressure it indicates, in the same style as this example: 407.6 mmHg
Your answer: 136 mmHg
